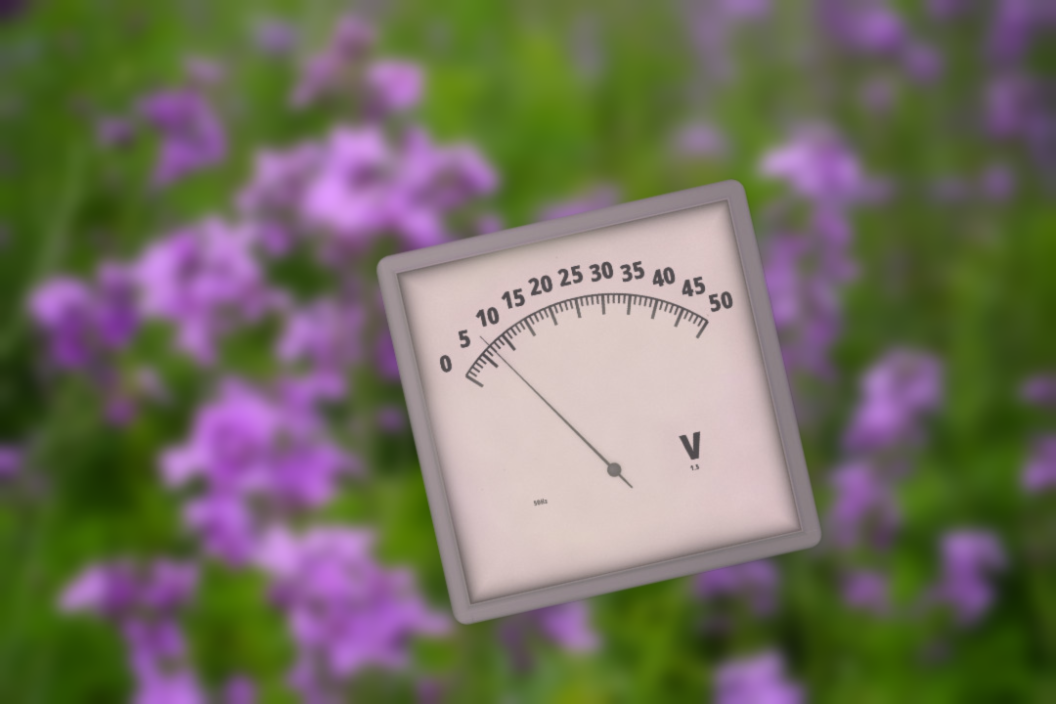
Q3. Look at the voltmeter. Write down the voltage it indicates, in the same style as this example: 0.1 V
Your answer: 7 V
